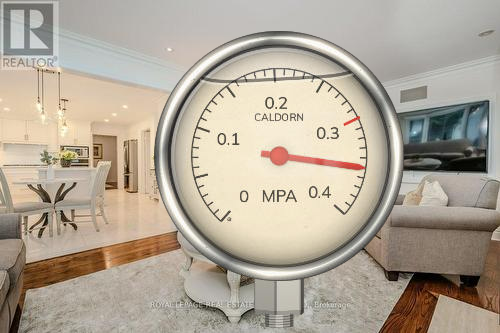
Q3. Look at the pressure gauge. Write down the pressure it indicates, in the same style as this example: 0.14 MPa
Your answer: 0.35 MPa
